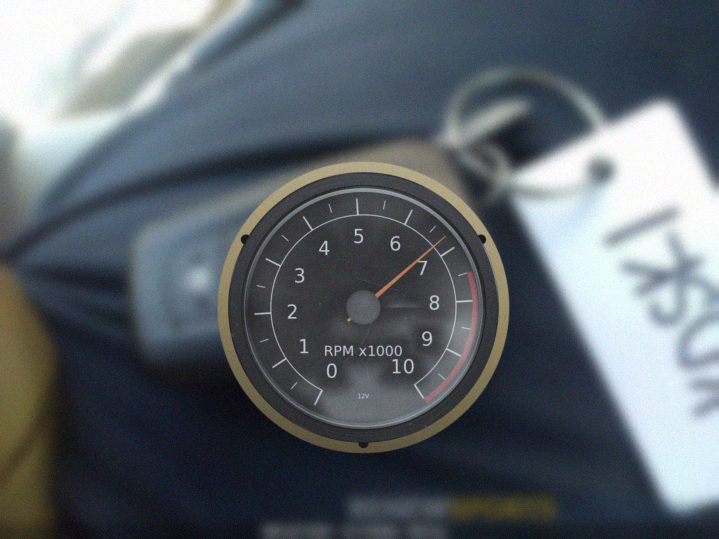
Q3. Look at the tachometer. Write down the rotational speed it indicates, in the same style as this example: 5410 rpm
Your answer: 6750 rpm
